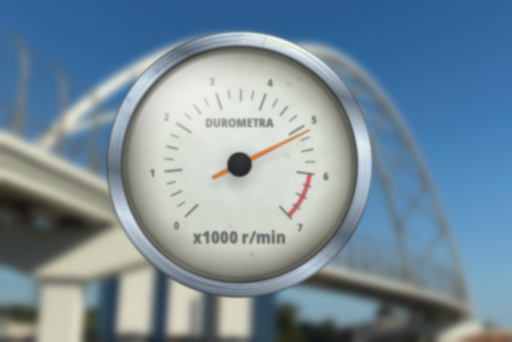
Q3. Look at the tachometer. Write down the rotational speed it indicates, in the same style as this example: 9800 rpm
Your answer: 5125 rpm
